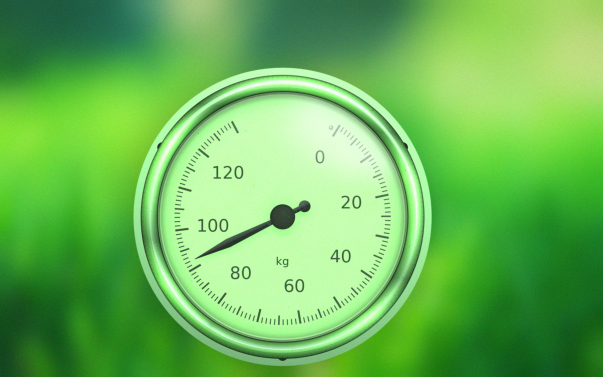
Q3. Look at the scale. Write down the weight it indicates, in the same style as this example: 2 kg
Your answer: 92 kg
